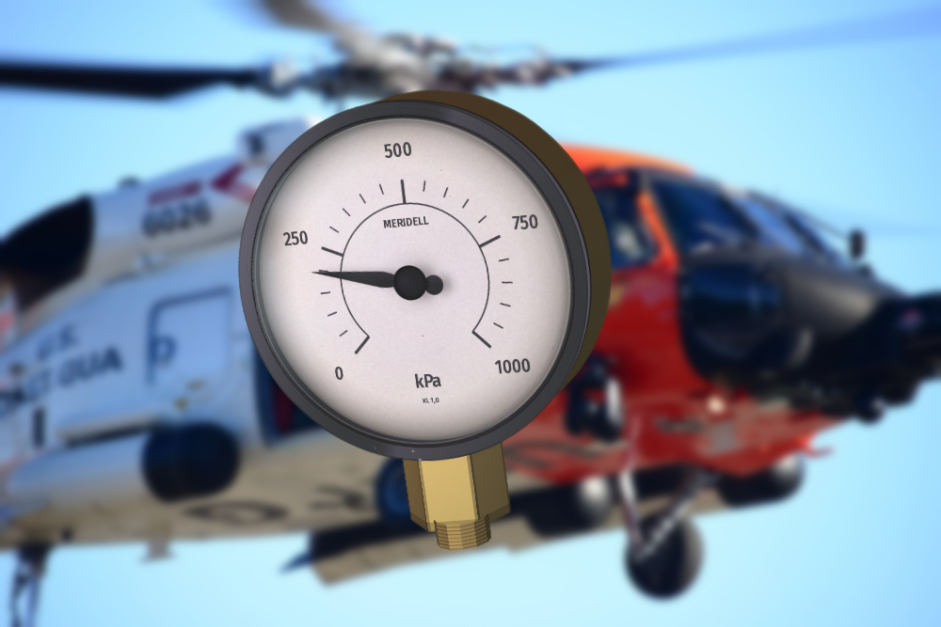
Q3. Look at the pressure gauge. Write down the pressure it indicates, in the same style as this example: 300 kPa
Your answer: 200 kPa
